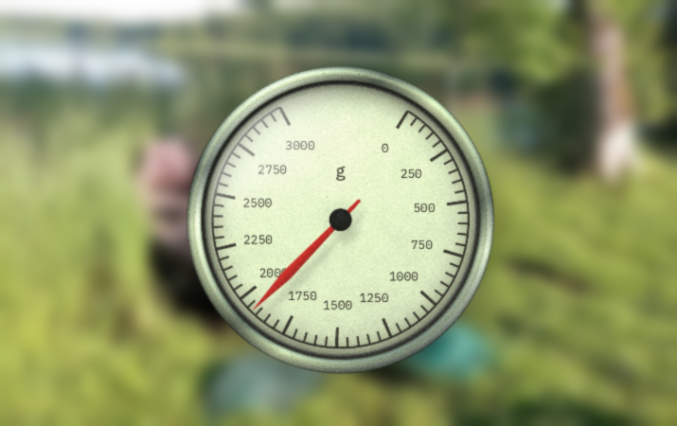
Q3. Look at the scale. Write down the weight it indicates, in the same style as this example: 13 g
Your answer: 1925 g
